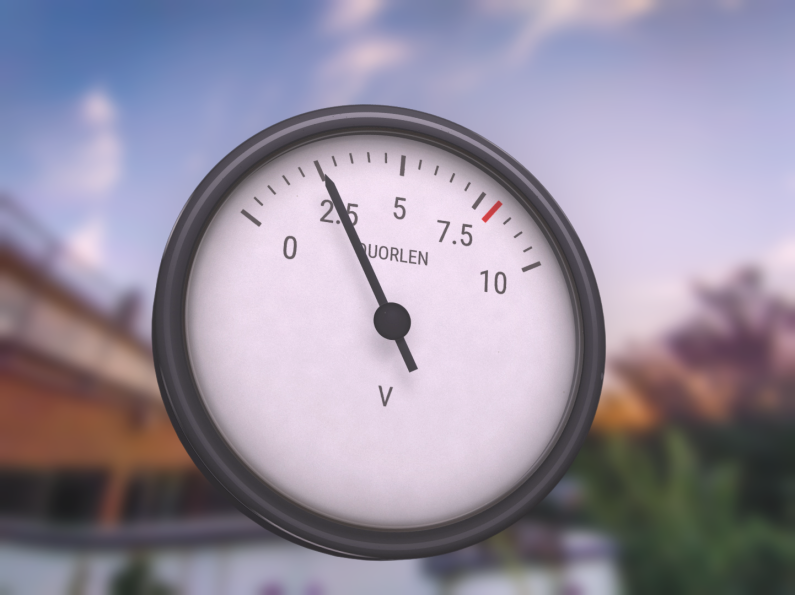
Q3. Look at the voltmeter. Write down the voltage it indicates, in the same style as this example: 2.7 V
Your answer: 2.5 V
